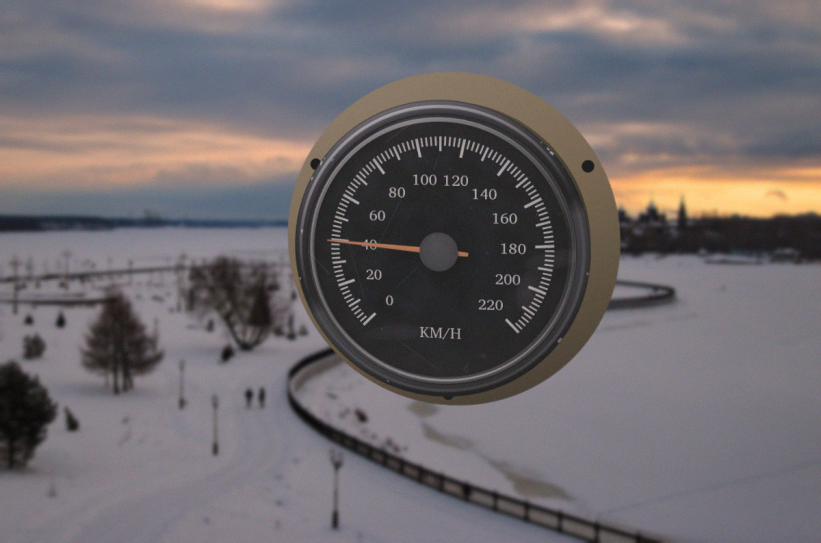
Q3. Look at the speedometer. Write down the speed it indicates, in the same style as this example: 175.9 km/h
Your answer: 40 km/h
